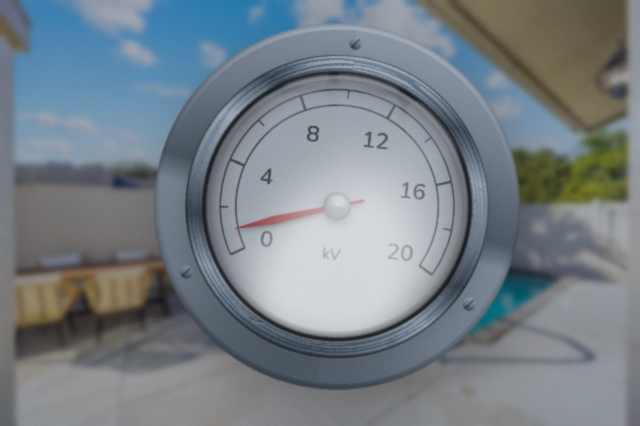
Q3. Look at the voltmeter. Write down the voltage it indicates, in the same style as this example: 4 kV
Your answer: 1 kV
